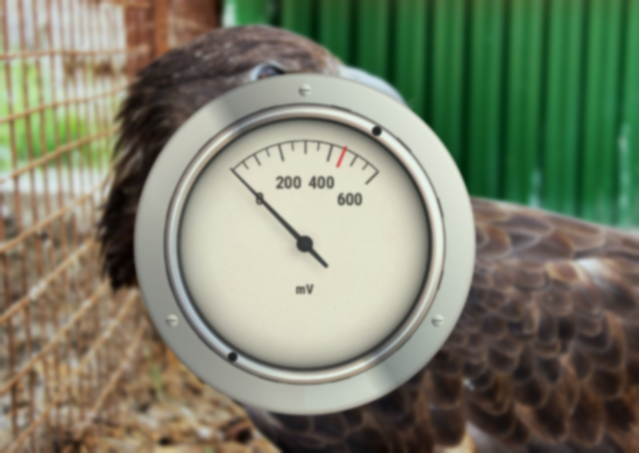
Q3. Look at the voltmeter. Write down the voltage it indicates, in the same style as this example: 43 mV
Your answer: 0 mV
